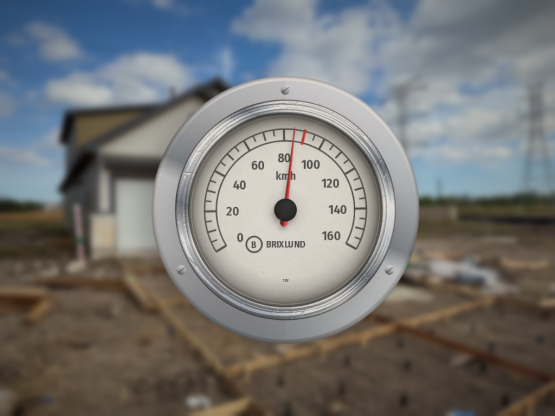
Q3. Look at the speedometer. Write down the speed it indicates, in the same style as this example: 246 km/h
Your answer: 85 km/h
